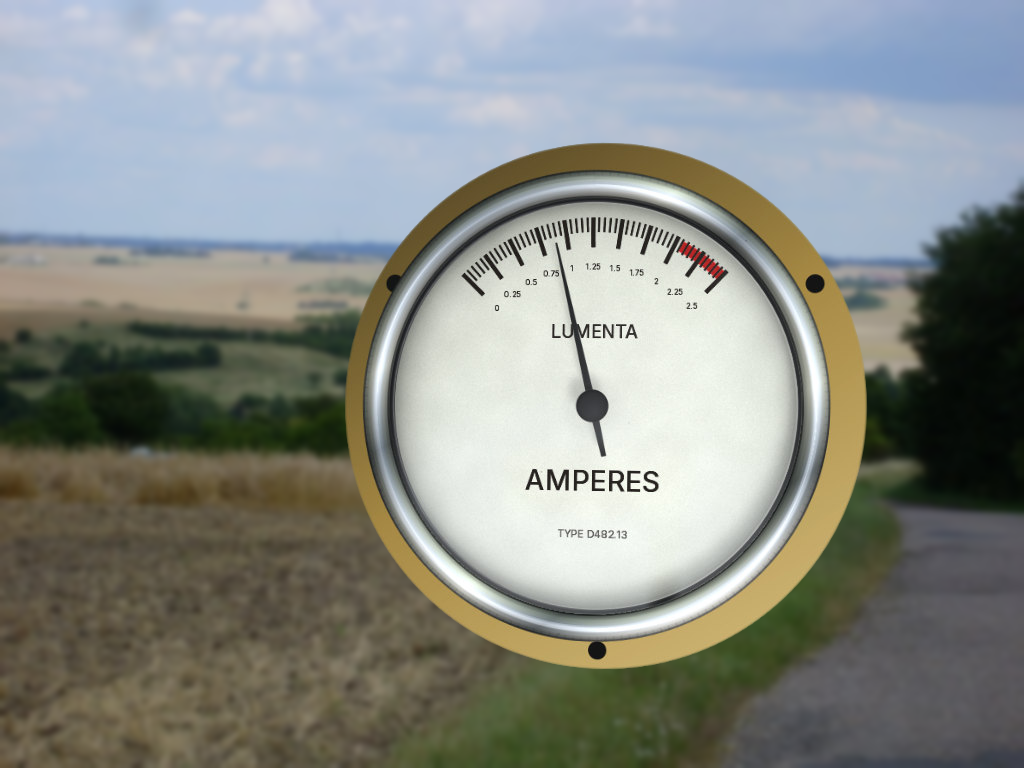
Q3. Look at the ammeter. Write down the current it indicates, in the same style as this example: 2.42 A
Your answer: 0.9 A
